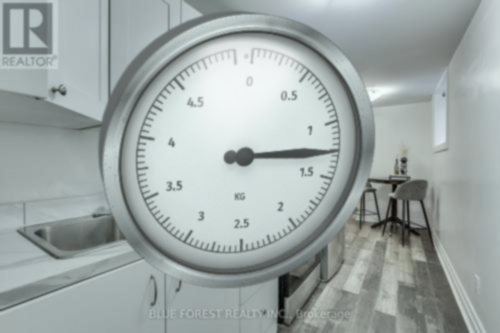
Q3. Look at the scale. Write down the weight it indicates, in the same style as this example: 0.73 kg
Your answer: 1.25 kg
